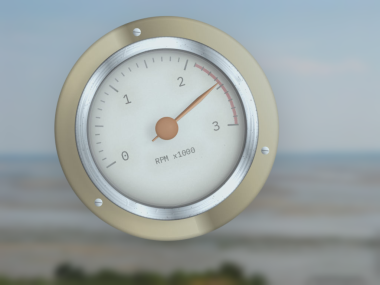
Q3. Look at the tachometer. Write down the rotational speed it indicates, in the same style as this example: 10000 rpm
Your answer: 2450 rpm
